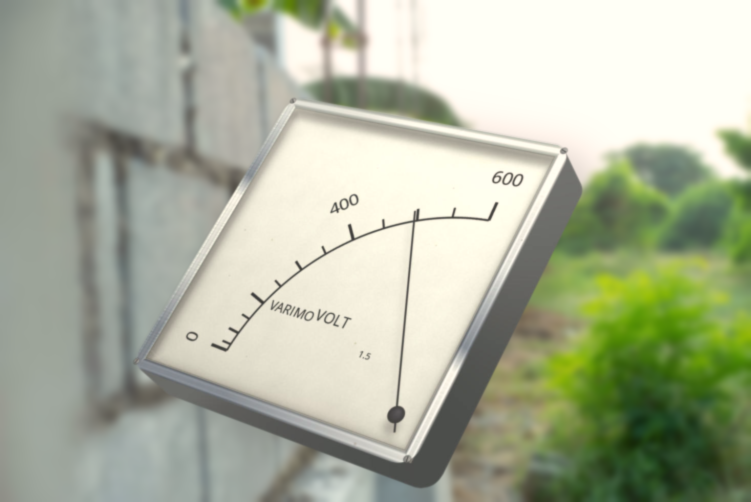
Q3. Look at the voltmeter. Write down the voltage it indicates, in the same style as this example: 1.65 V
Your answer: 500 V
